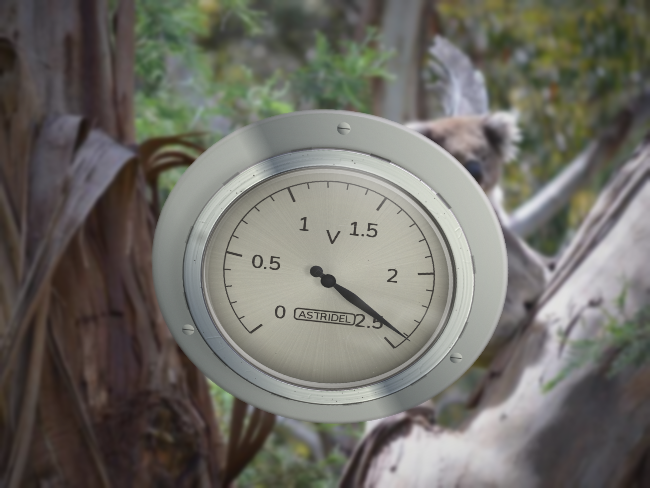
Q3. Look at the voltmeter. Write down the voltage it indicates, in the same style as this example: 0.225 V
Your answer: 2.4 V
